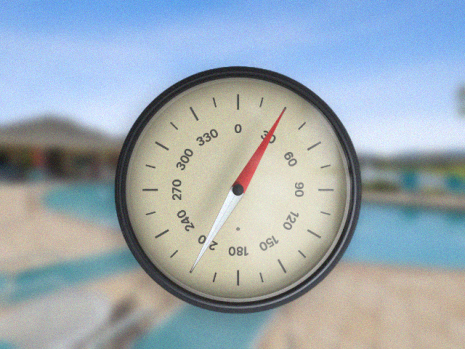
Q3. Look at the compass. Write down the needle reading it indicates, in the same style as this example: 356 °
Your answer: 30 °
